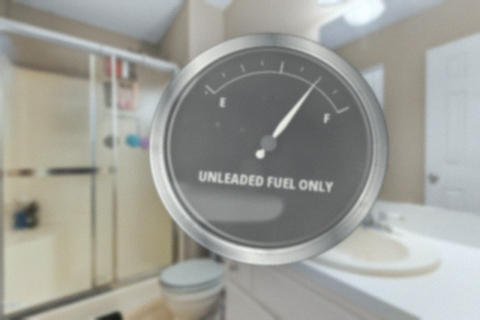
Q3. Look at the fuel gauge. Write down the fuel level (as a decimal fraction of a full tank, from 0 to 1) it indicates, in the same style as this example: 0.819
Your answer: 0.75
